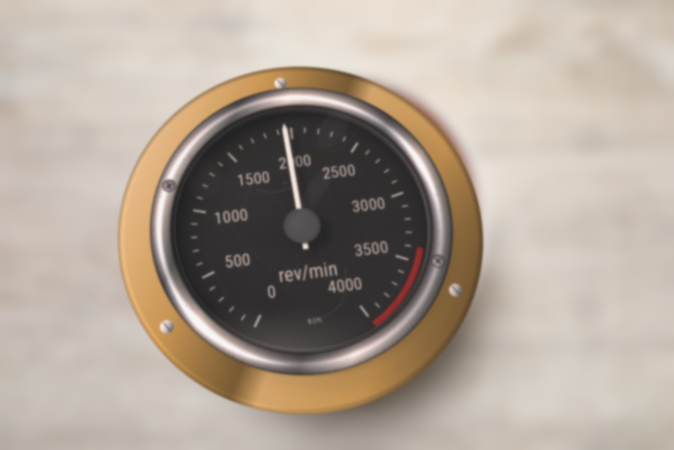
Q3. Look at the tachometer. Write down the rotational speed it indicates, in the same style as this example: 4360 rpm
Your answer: 1950 rpm
